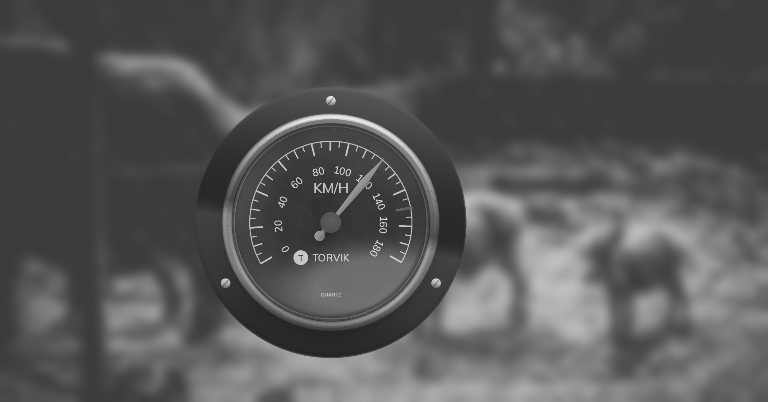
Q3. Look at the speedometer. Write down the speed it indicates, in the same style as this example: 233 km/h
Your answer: 120 km/h
